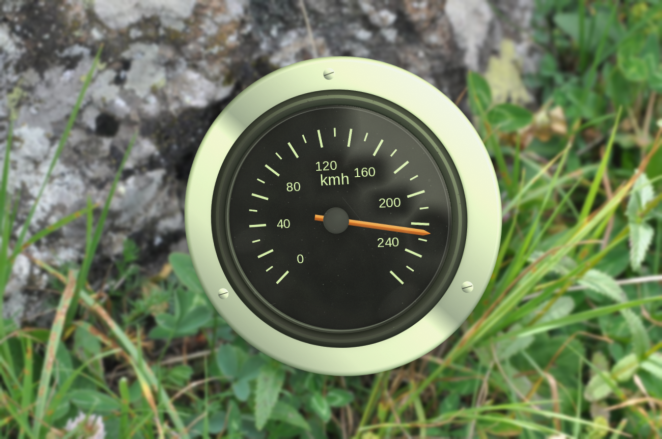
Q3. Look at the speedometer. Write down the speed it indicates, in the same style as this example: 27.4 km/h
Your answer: 225 km/h
